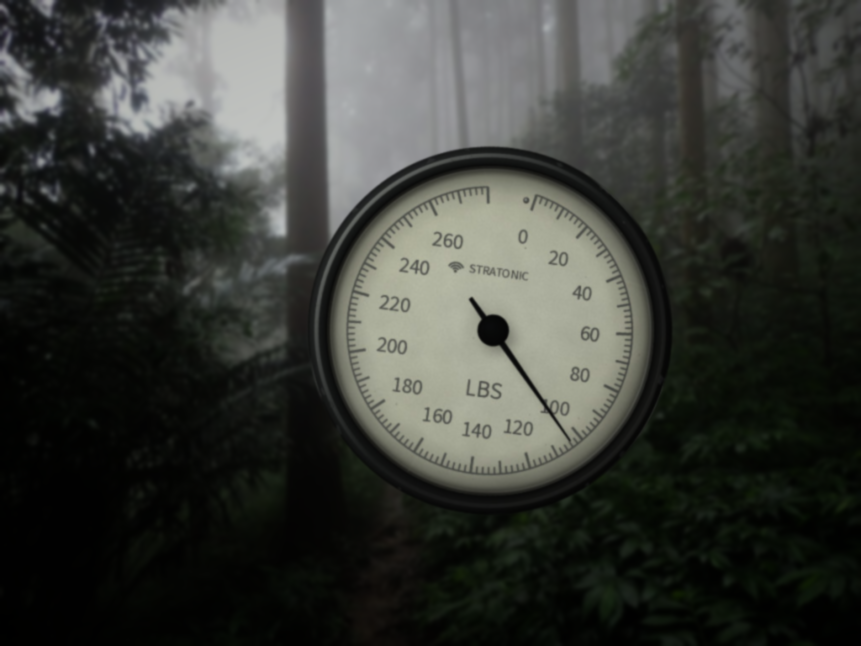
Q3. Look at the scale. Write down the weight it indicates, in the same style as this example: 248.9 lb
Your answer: 104 lb
